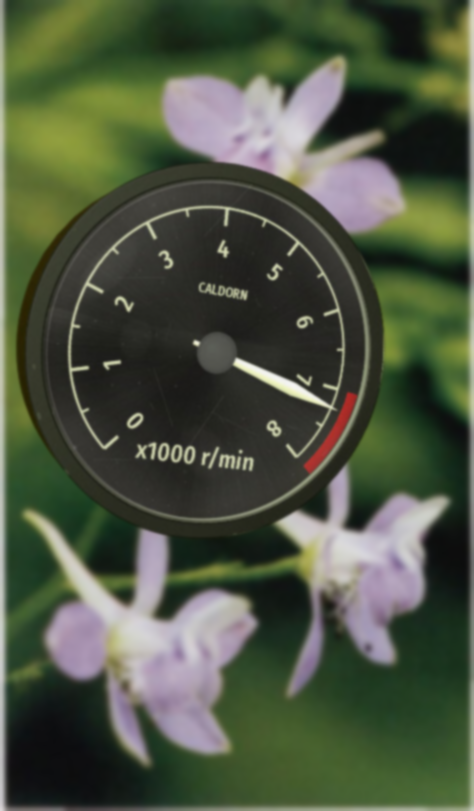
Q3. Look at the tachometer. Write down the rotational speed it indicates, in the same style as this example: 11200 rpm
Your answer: 7250 rpm
